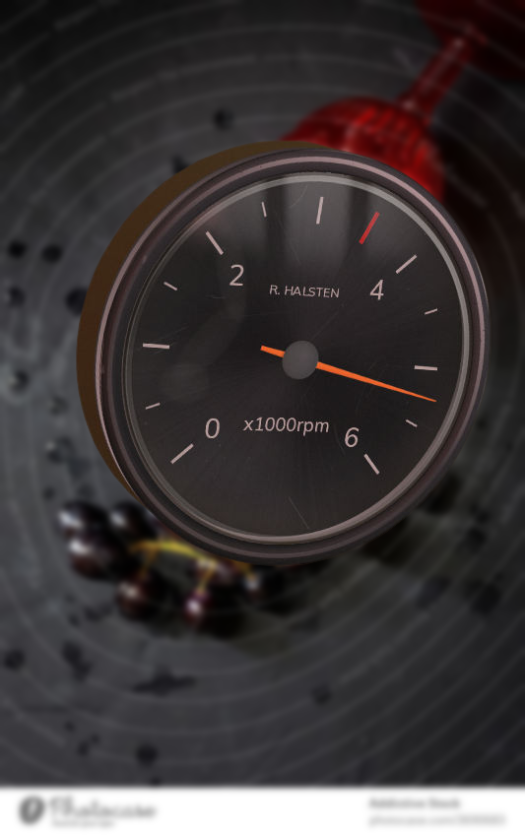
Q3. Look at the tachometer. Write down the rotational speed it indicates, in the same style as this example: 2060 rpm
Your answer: 5250 rpm
